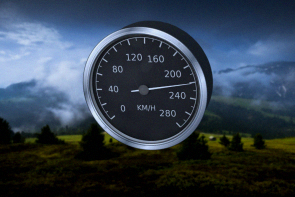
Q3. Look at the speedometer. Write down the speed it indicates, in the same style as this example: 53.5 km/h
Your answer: 220 km/h
